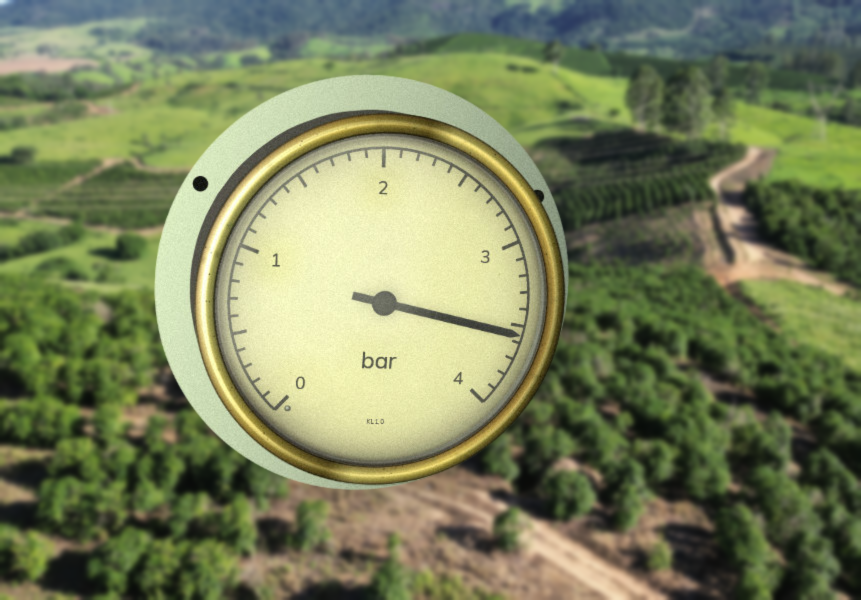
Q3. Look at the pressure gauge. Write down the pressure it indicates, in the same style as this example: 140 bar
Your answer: 3.55 bar
